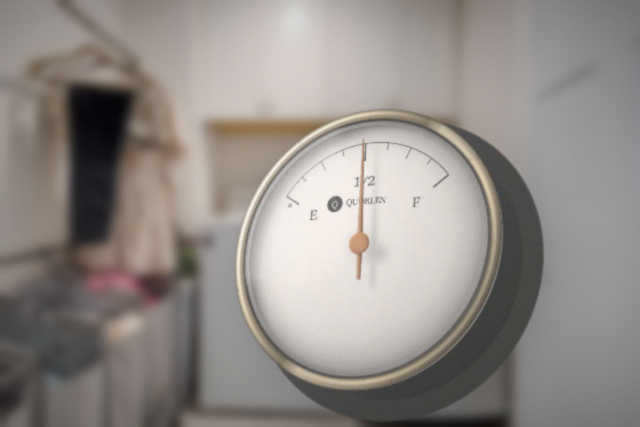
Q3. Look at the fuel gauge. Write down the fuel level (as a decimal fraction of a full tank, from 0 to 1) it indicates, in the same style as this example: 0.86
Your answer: 0.5
